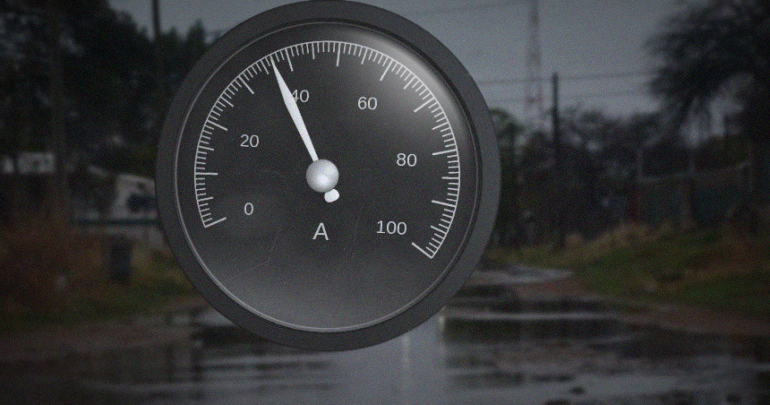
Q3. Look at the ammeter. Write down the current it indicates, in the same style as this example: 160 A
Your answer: 37 A
